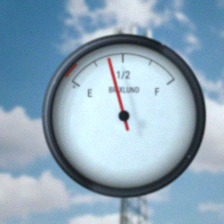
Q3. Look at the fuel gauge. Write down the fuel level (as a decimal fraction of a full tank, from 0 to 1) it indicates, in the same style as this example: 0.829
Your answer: 0.375
